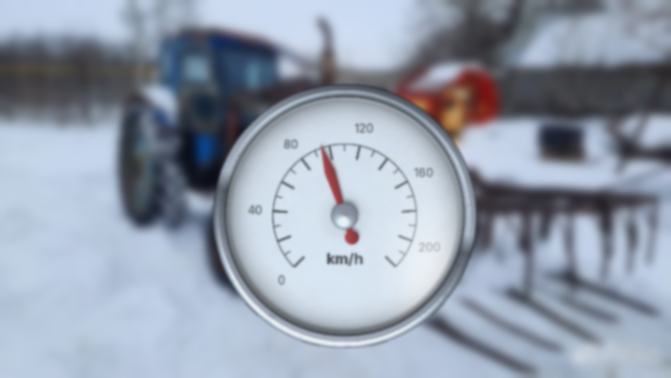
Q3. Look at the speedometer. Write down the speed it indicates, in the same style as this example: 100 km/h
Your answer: 95 km/h
